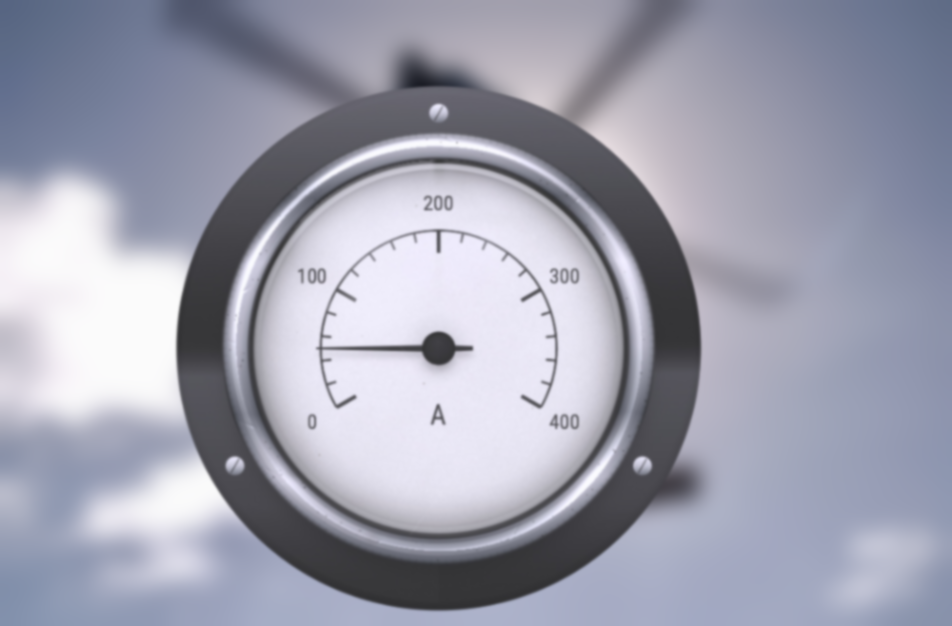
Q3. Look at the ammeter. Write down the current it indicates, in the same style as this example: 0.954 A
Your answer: 50 A
